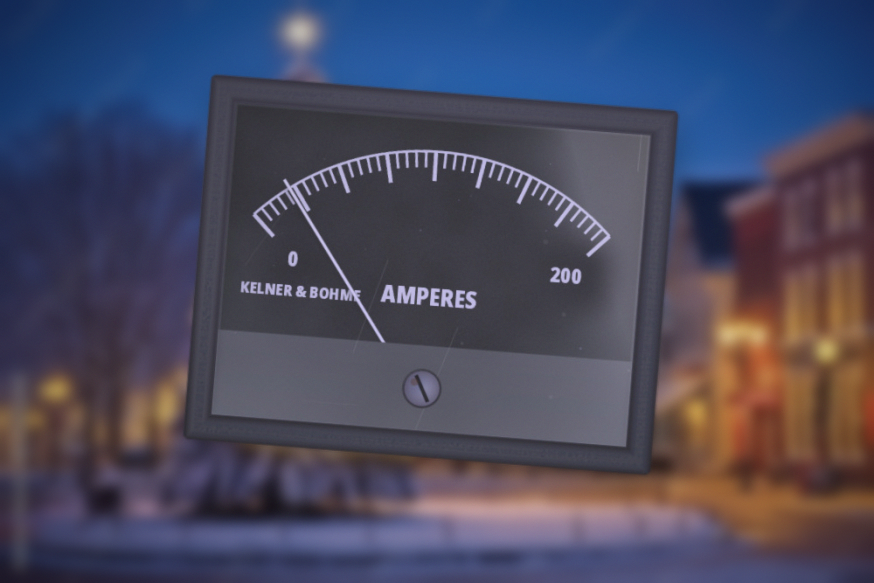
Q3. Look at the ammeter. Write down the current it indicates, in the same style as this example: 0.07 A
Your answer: 22.5 A
